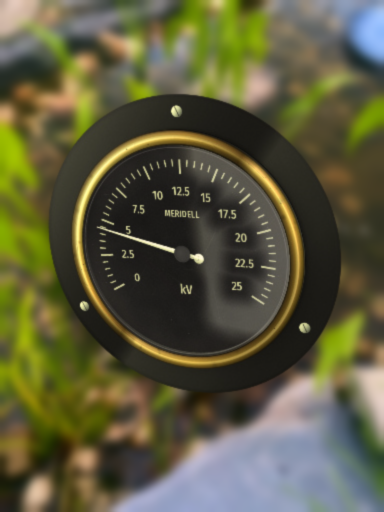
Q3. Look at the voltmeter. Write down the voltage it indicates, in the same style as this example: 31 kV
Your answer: 4.5 kV
